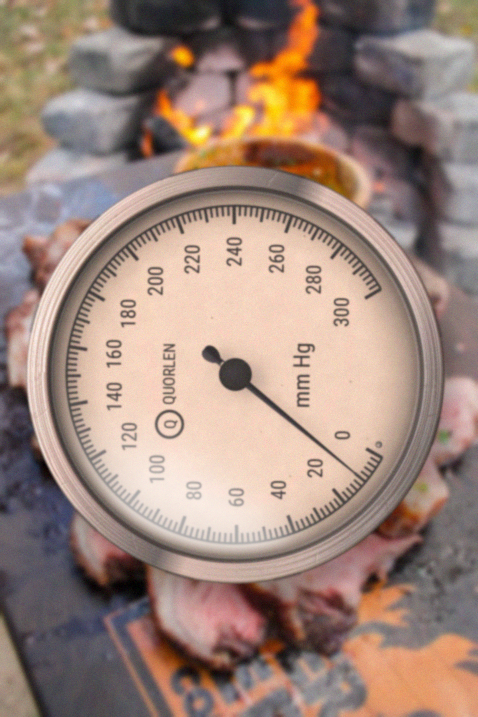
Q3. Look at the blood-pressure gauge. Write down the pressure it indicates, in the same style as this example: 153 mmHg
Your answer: 10 mmHg
